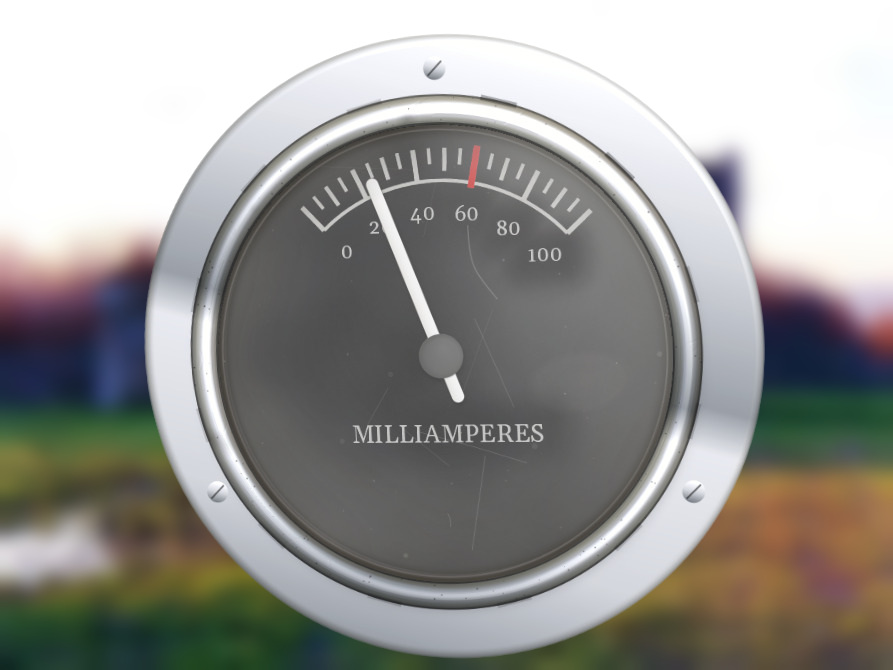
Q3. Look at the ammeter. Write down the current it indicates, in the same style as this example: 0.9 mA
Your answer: 25 mA
